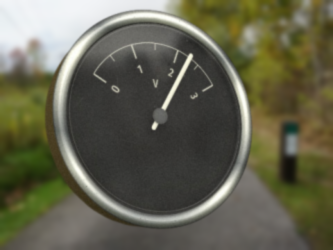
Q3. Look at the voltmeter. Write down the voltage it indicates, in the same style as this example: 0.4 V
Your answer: 2.25 V
